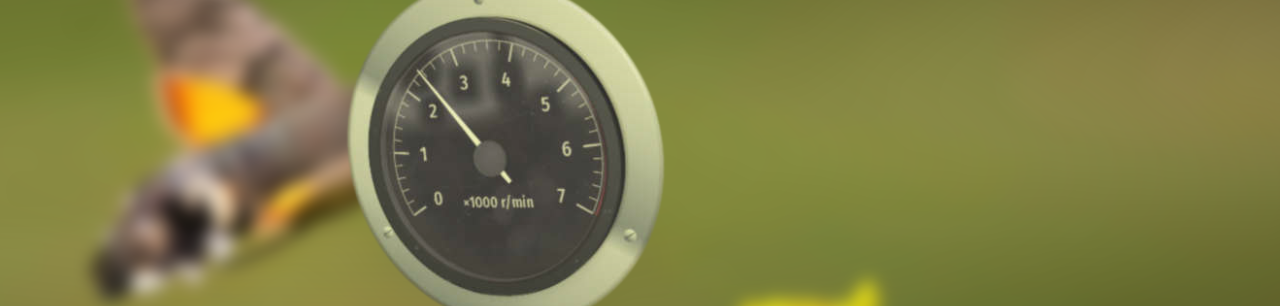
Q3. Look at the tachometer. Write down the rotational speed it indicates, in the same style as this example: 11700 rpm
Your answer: 2400 rpm
